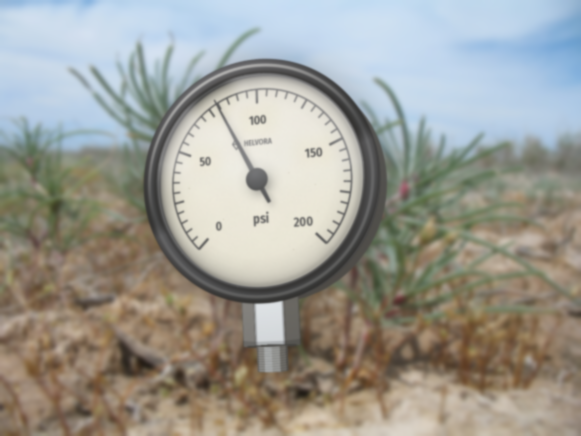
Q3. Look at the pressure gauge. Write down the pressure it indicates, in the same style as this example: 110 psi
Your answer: 80 psi
